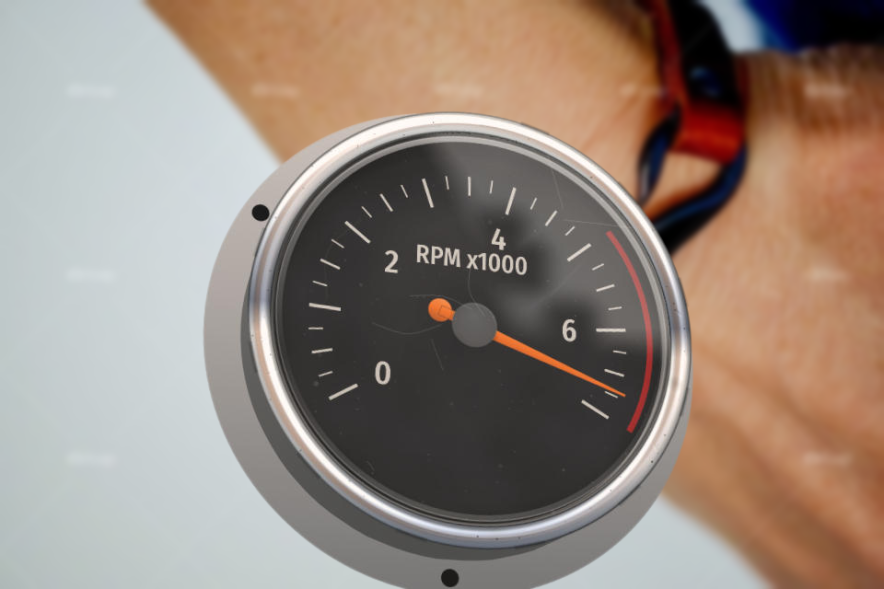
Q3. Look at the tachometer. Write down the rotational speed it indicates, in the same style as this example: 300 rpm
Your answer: 6750 rpm
